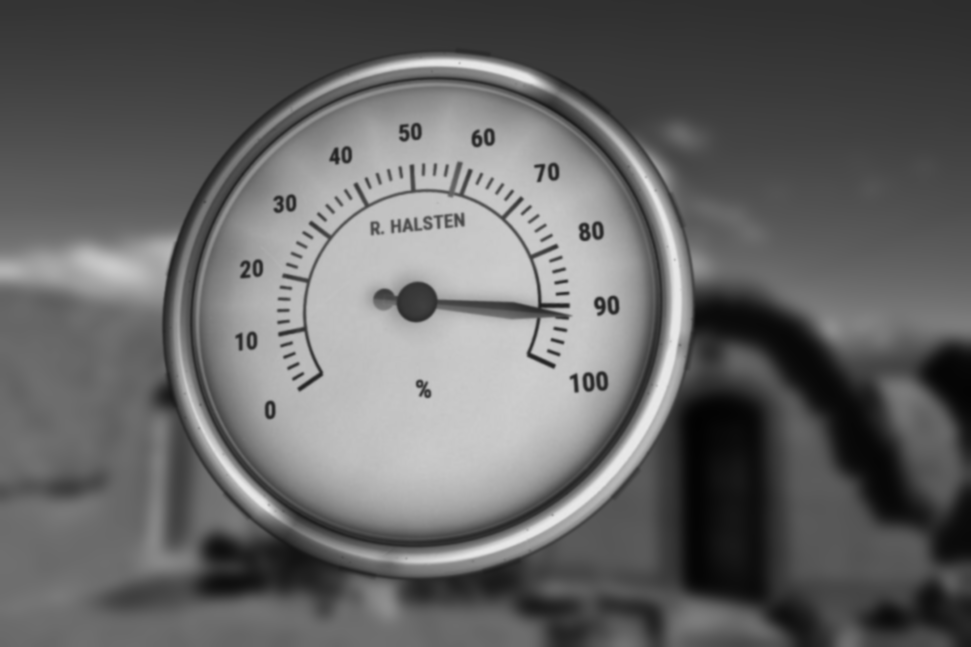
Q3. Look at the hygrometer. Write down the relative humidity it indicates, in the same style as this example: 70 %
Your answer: 92 %
